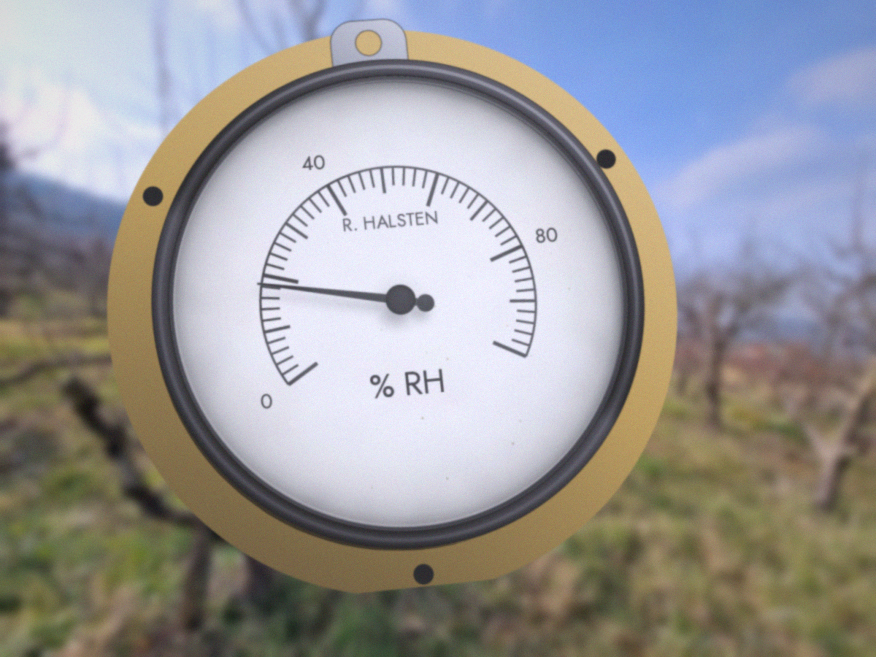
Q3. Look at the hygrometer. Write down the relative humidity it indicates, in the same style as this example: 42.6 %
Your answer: 18 %
